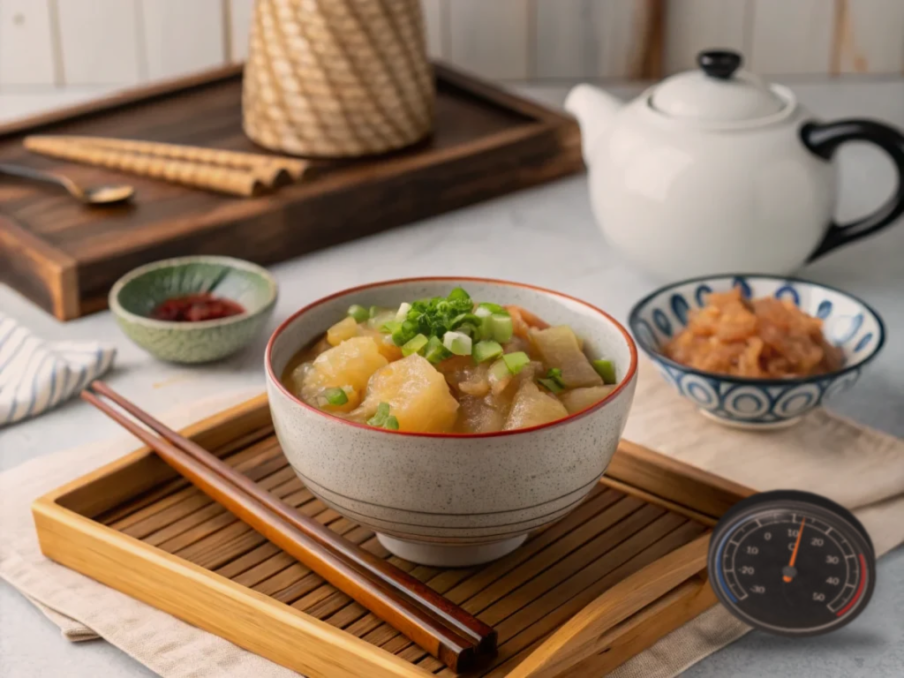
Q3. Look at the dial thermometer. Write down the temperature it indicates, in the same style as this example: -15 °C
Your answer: 12.5 °C
